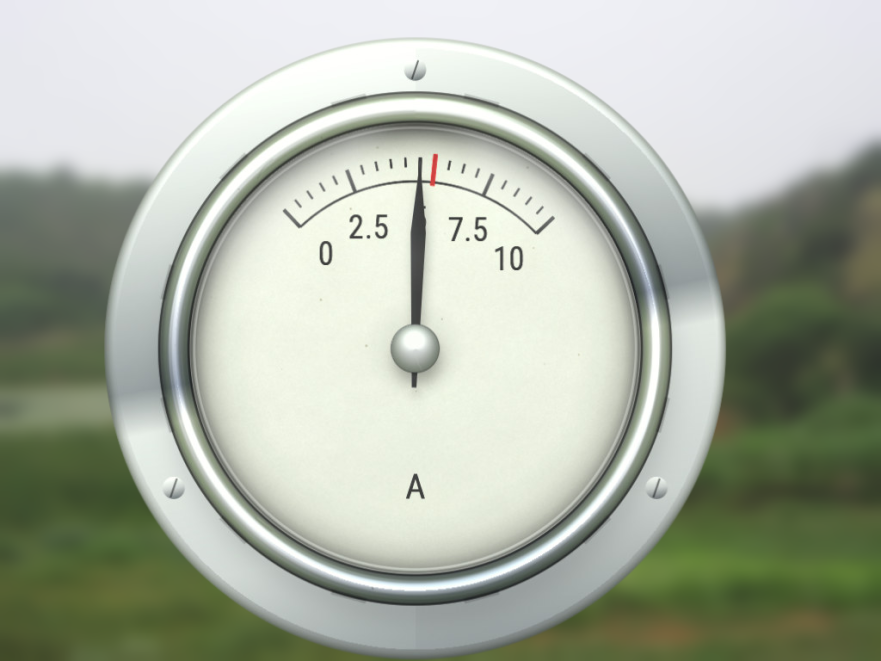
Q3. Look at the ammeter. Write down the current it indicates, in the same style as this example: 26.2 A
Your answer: 5 A
